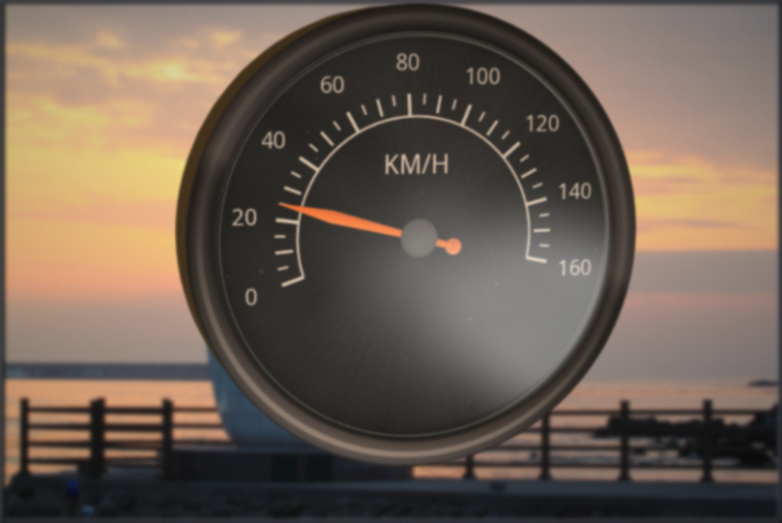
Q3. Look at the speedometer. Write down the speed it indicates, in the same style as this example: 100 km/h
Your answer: 25 km/h
